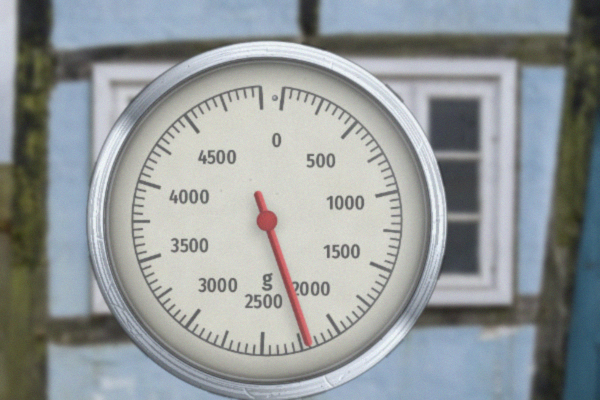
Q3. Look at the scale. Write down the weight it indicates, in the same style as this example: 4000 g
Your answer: 2200 g
